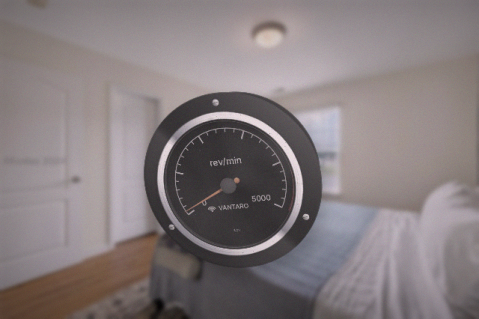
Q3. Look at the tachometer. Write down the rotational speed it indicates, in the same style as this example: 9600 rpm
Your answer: 100 rpm
